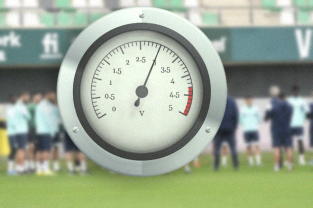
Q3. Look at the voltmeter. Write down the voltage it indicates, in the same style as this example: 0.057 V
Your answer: 3 V
